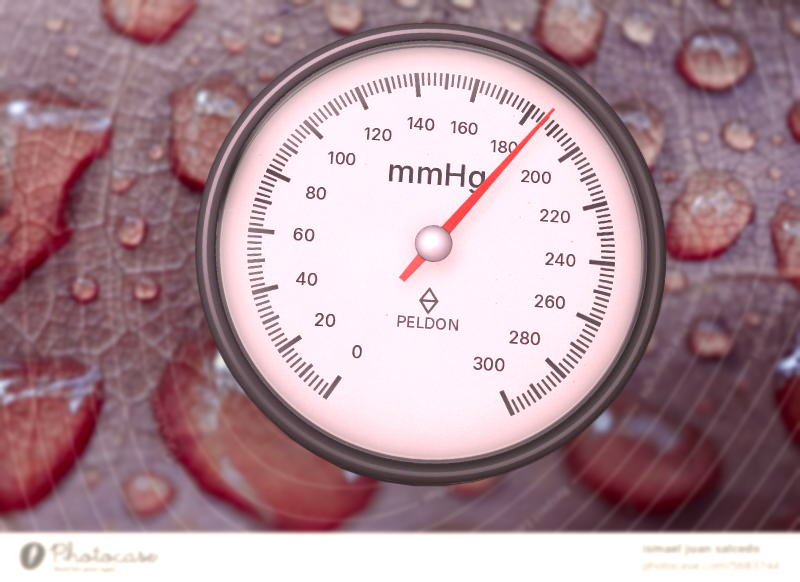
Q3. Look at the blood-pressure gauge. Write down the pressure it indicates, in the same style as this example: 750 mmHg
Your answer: 186 mmHg
